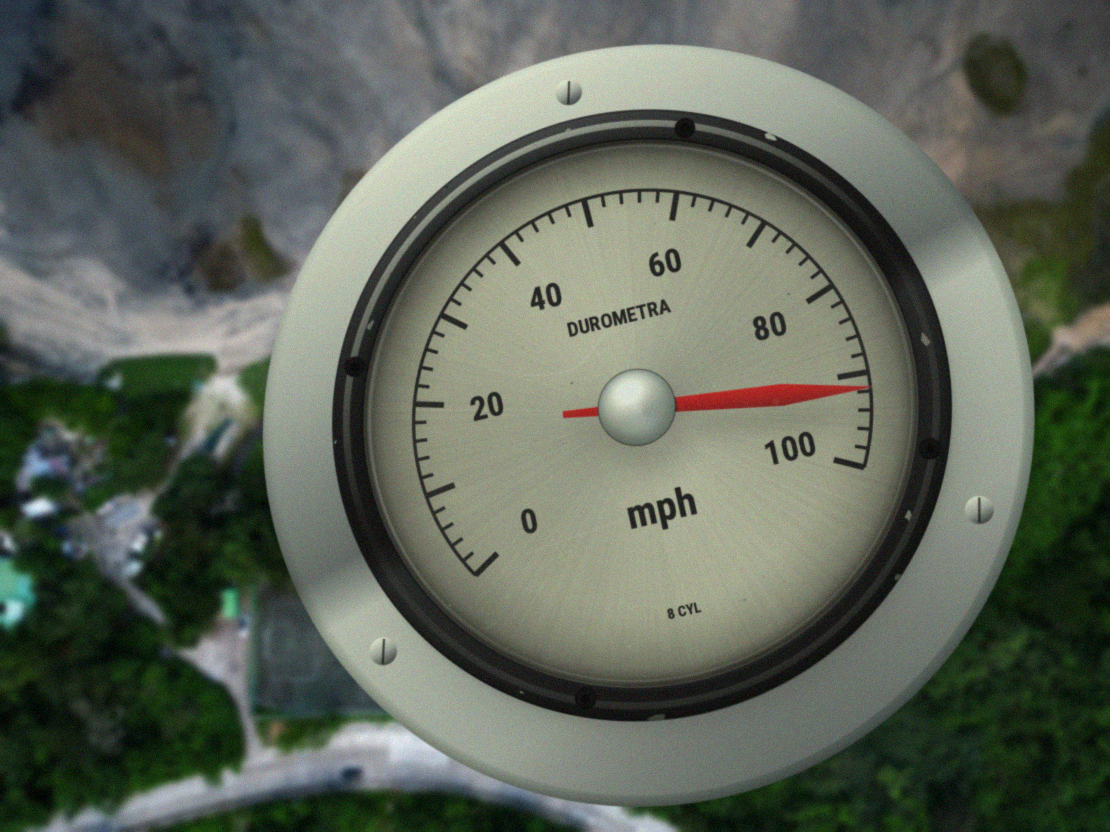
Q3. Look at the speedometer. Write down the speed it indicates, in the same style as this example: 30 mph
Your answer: 92 mph
